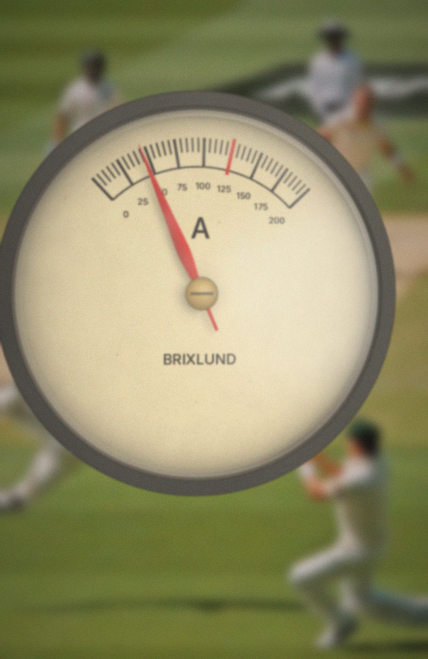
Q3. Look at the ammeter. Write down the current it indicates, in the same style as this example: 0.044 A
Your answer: 45 A
